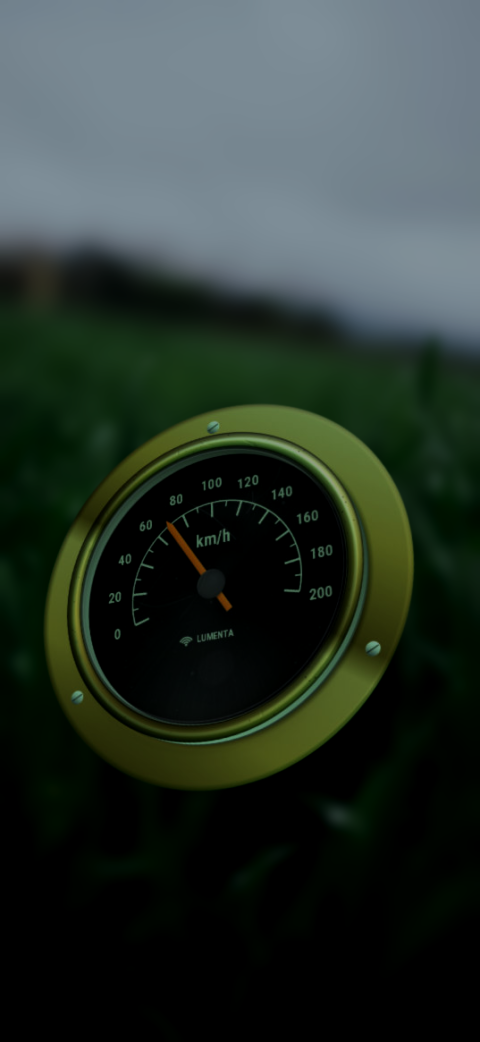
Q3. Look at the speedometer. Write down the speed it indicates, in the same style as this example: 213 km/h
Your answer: 70 km/h
